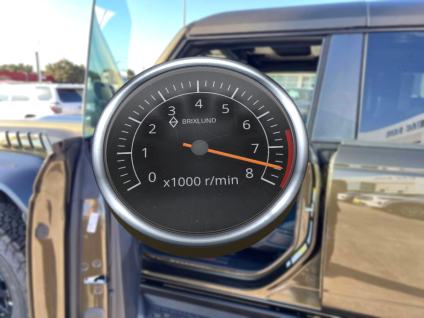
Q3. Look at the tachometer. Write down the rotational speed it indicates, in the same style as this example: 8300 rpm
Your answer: 7600 rpm
